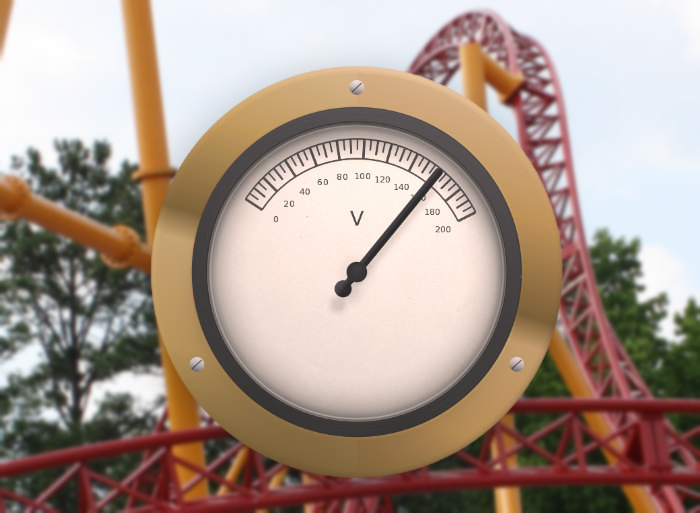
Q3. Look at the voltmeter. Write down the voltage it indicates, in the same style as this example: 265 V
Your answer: 160 V
